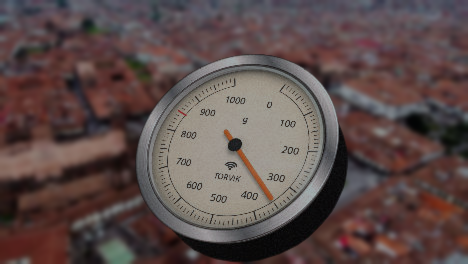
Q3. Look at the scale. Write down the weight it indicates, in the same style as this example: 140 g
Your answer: 350 g
